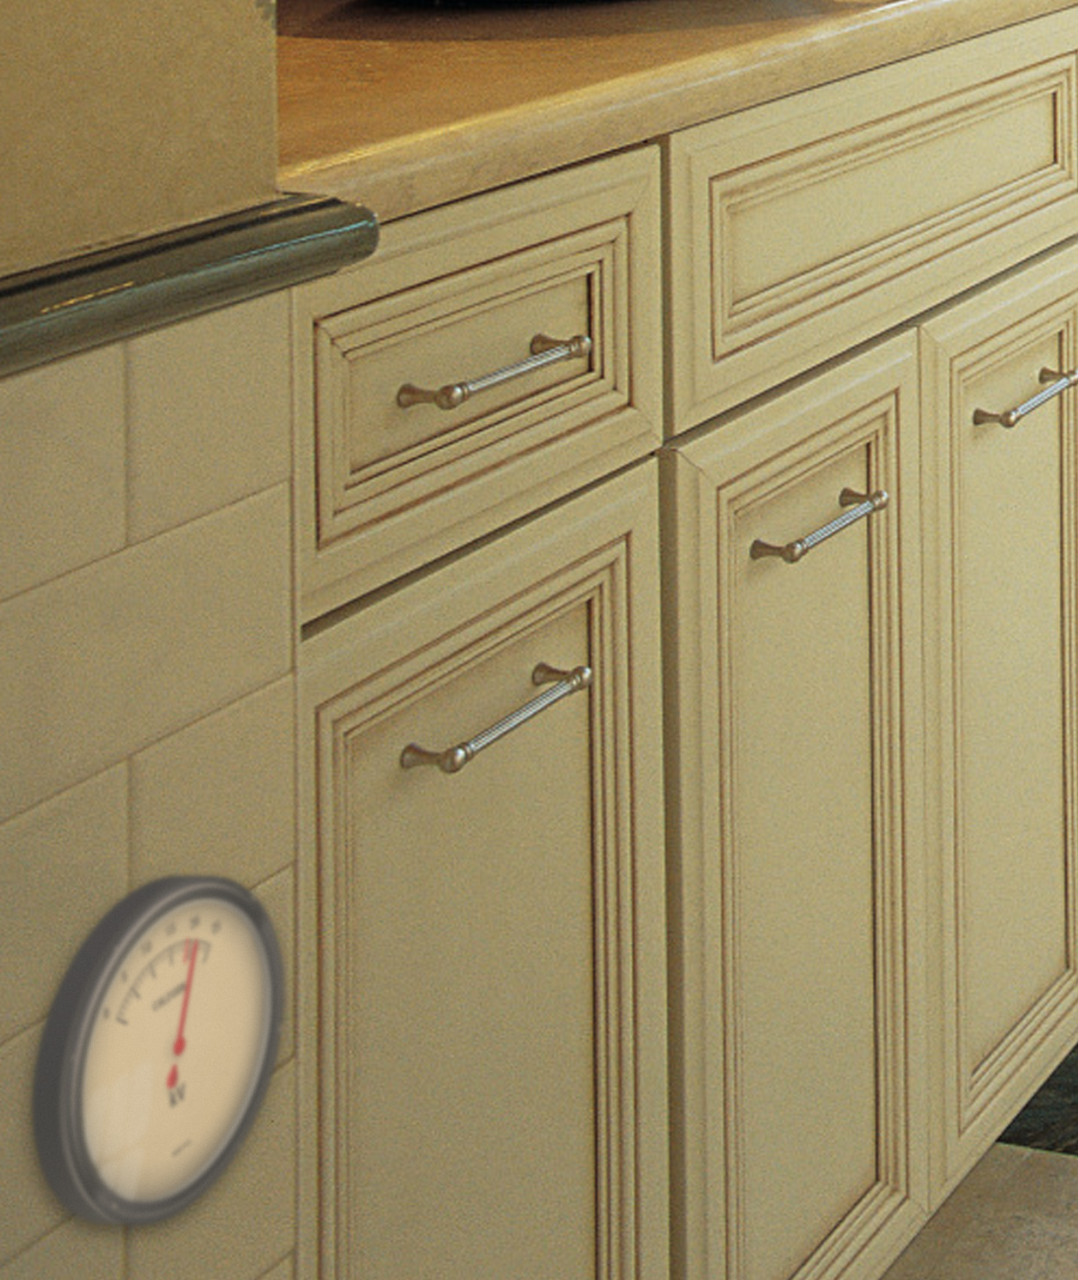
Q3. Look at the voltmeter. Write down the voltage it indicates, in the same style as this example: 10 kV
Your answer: 20 kV
